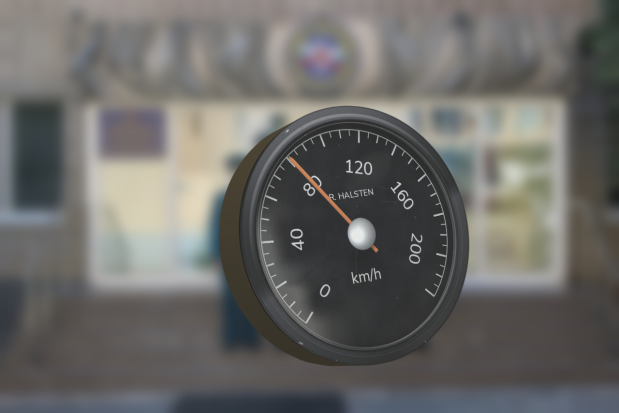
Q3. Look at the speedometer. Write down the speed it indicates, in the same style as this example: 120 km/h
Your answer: 80 km/h
